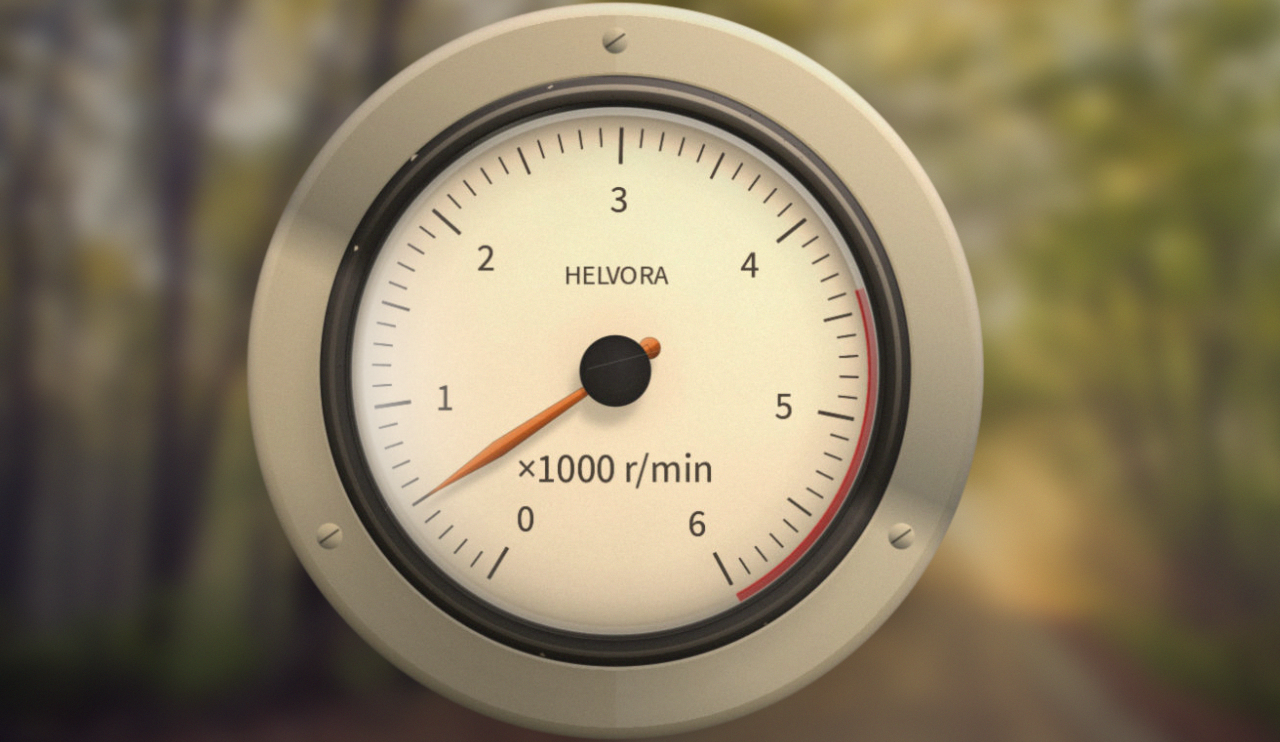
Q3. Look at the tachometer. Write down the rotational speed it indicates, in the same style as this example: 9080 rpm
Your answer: 500 rpm
